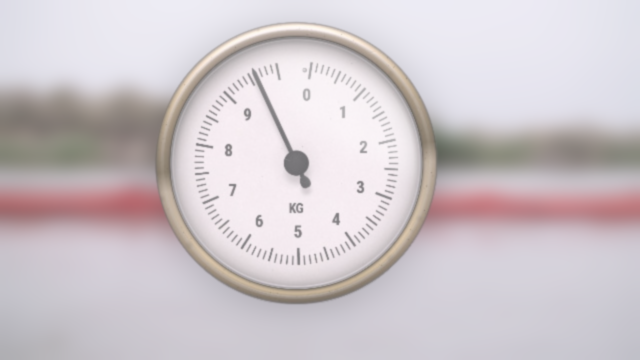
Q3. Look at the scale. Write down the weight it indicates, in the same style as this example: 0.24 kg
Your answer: 9.6 kg
